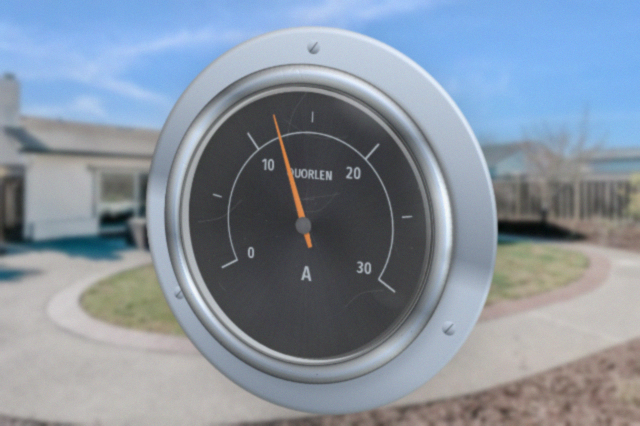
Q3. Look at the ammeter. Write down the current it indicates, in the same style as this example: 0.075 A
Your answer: 12.5 A
